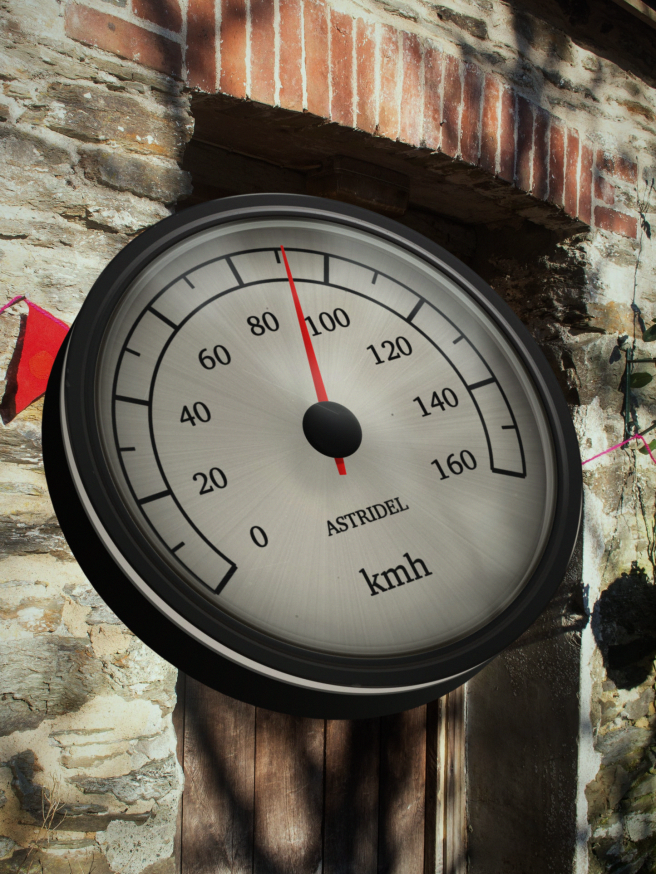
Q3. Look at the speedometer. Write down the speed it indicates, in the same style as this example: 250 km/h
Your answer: 90 km/h
